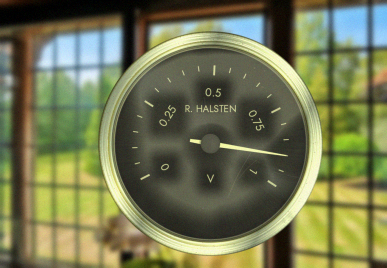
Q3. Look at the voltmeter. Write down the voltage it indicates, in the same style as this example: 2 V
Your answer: 0.9 V
